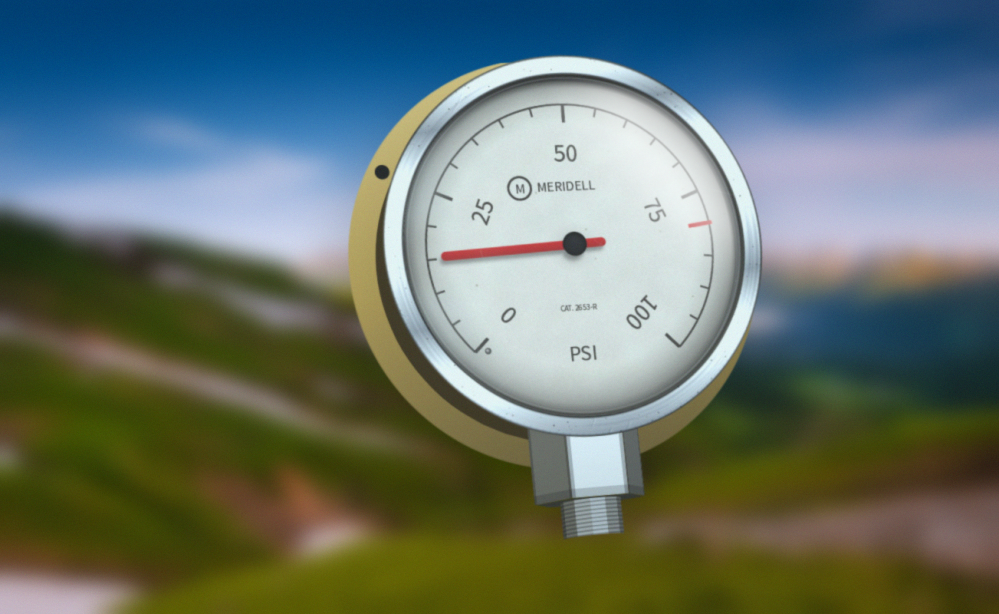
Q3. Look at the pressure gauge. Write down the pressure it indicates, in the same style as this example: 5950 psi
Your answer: 15 psi
